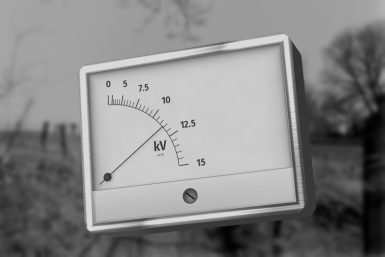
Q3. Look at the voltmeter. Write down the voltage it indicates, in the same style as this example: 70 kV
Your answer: 11.5 kV
